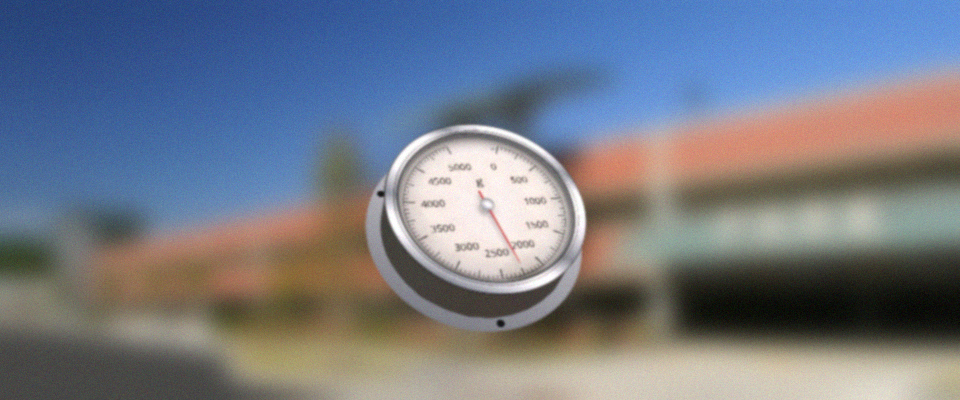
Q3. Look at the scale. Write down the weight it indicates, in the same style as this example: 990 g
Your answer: 2250 g
